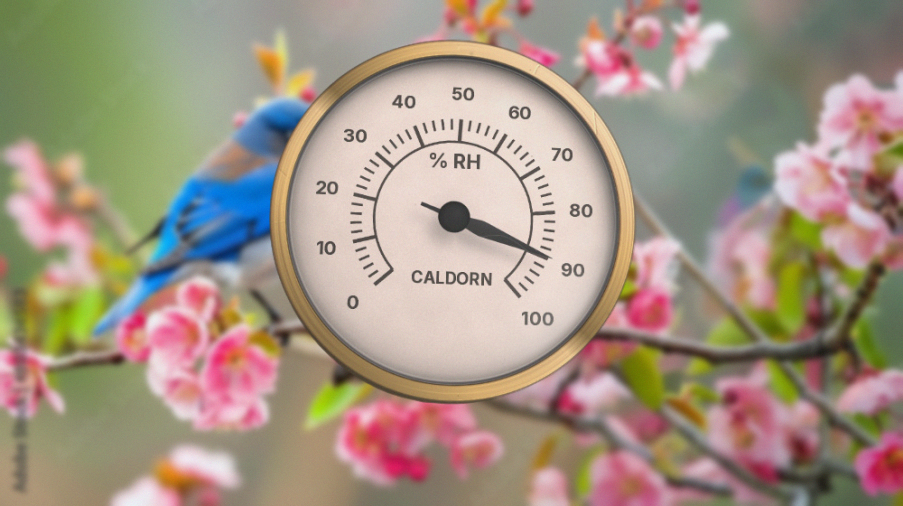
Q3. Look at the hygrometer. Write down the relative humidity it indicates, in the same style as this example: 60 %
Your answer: 90 %
